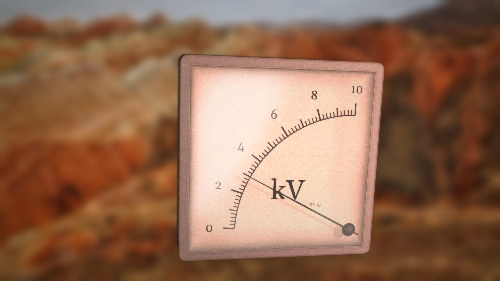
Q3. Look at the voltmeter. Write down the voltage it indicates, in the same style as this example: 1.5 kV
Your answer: 3 kV
